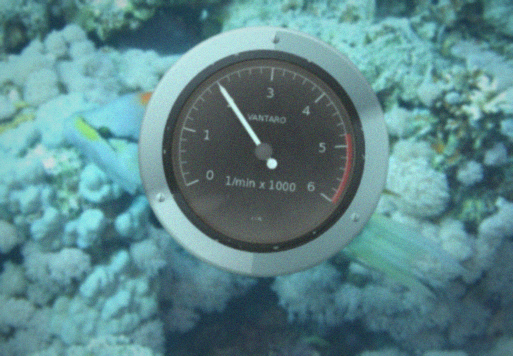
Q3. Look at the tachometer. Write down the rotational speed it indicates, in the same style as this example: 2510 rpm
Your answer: 2000 rpm
